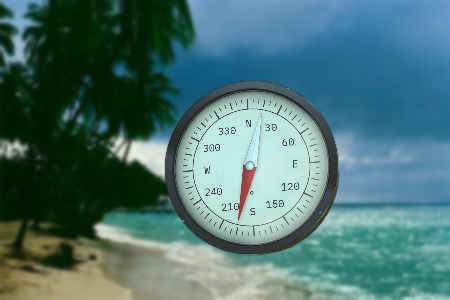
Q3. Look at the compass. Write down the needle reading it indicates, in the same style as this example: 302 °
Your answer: 195 °
